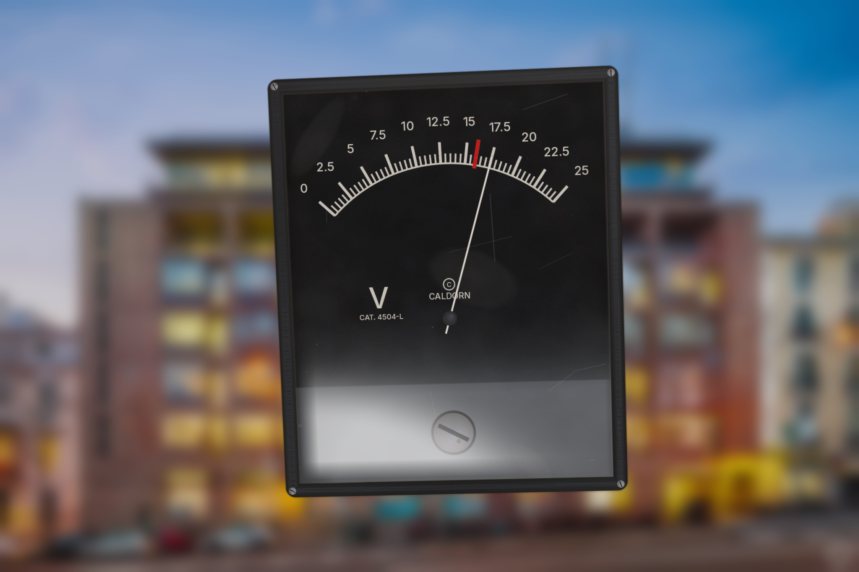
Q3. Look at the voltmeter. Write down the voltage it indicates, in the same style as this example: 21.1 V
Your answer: 17.5 V
